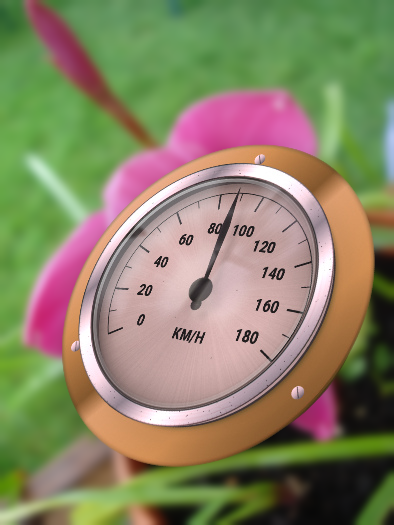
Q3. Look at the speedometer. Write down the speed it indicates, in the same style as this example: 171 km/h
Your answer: 90 km/h
